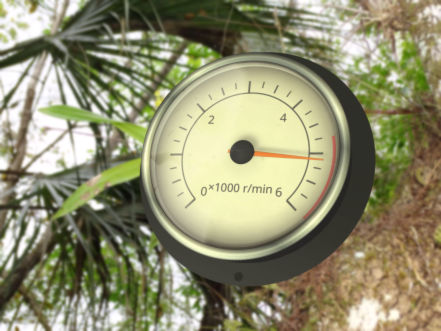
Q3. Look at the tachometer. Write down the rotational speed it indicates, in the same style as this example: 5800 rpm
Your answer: 5125 rpm
